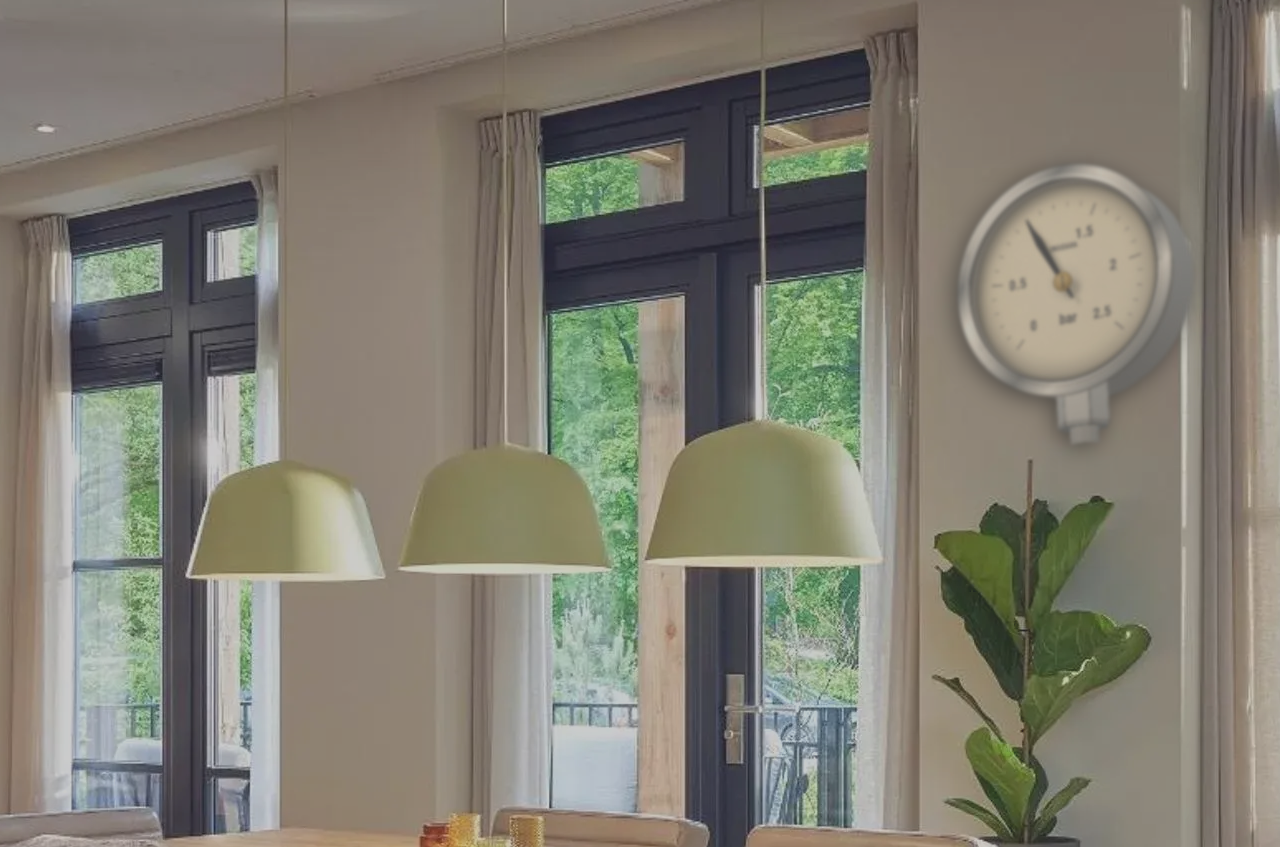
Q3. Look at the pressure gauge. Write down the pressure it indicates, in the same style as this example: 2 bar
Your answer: 1 bar
